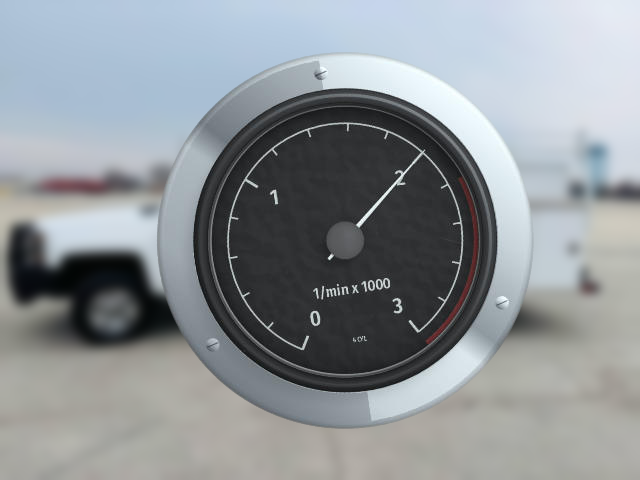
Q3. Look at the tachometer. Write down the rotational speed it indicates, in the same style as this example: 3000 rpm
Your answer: 2000 rpm
